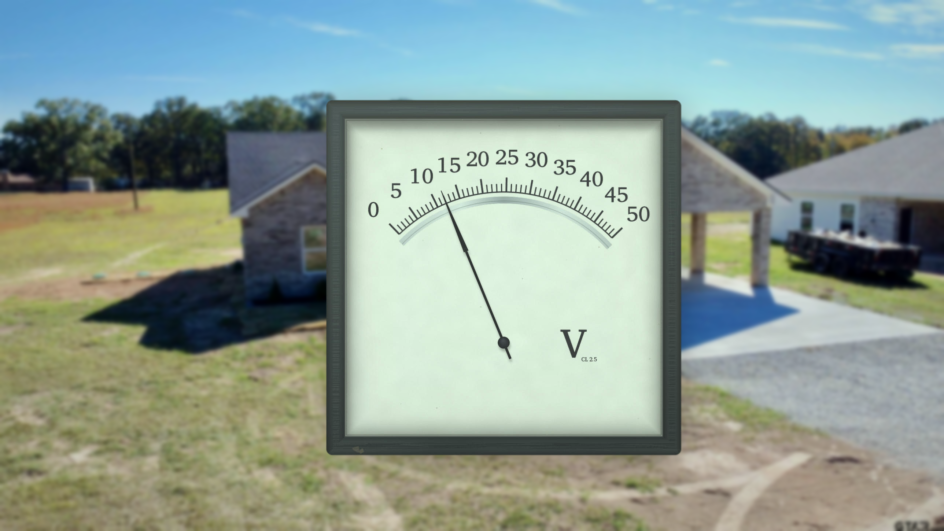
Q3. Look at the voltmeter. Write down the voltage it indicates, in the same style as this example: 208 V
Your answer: 12 V
